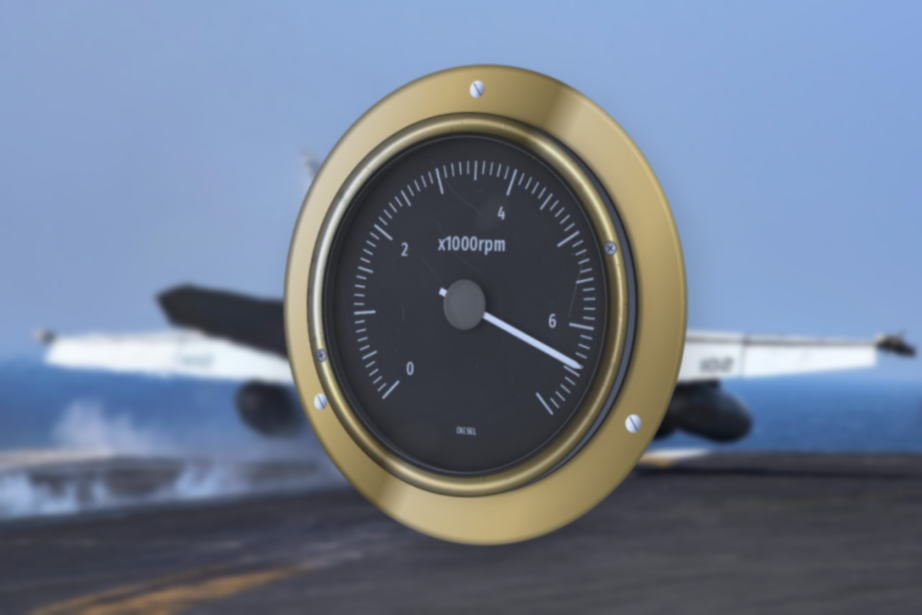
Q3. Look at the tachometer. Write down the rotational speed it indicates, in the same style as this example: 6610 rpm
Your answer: 6400 rpm
